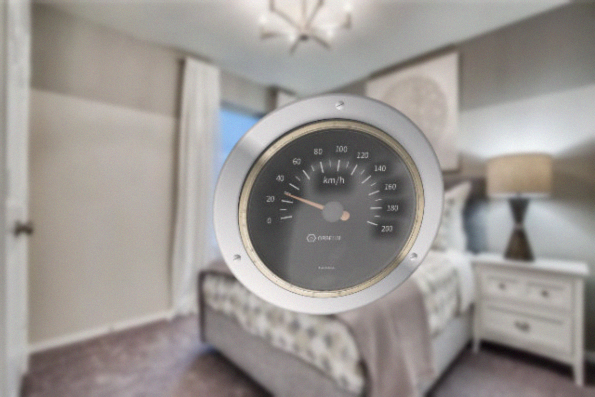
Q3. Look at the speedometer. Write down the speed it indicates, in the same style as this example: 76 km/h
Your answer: 30 km/h
